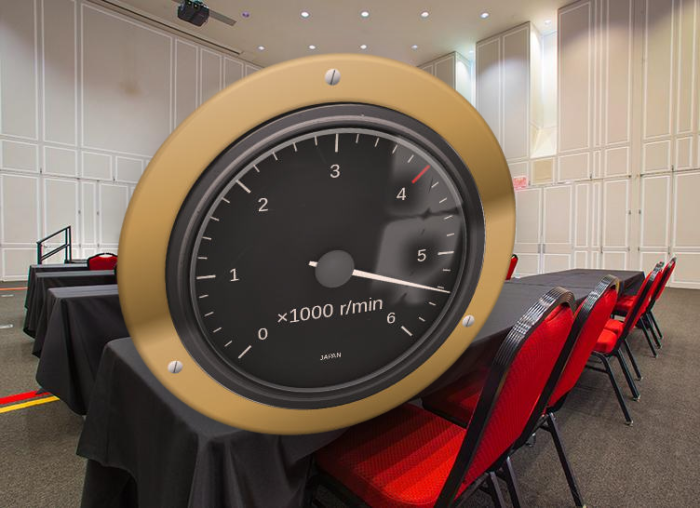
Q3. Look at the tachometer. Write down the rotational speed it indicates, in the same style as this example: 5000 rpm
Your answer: 5400 rpm
